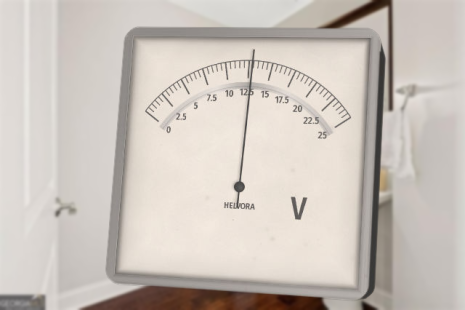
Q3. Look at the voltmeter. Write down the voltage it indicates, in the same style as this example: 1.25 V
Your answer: 13 V
